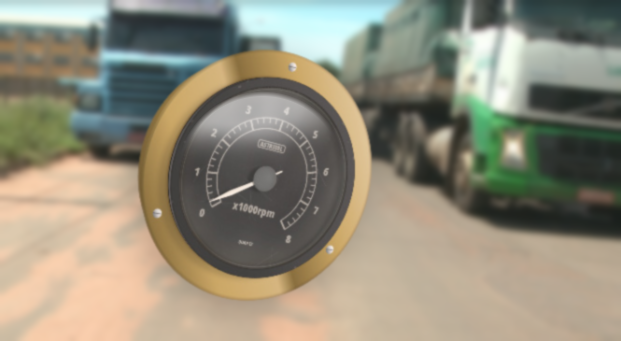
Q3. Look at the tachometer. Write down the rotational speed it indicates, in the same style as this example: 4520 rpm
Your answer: 200 rpm
